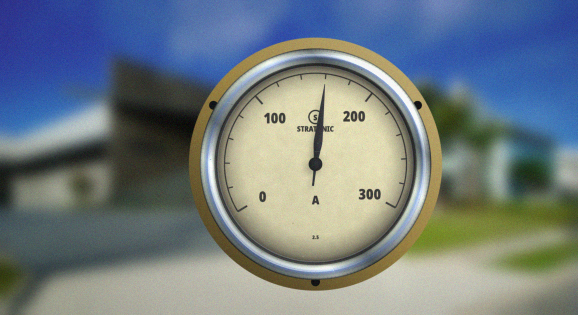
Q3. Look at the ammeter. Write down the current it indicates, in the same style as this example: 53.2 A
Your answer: 160 A
